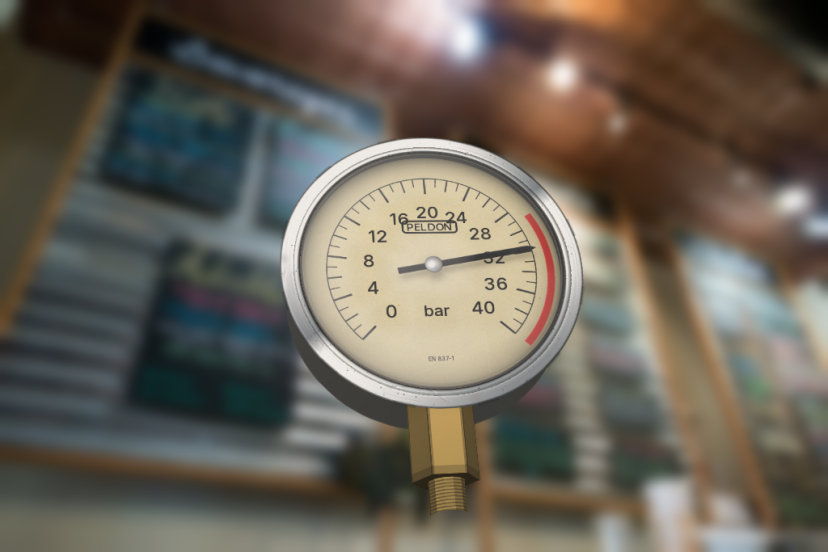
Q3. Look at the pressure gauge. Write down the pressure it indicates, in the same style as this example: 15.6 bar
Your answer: 32 bar
